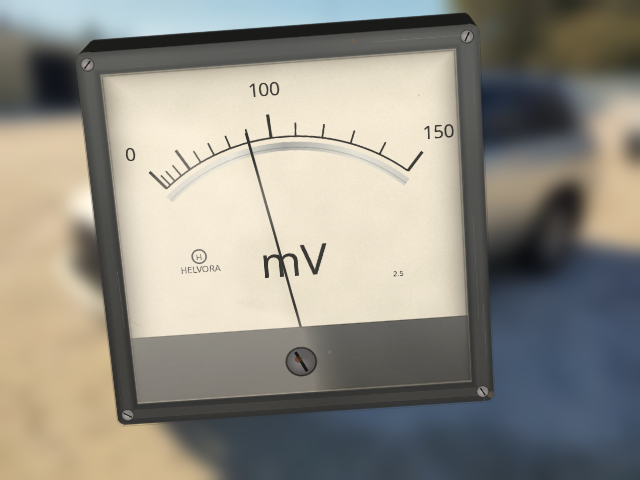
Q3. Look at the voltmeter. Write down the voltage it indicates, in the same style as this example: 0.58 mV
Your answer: 90 mV
